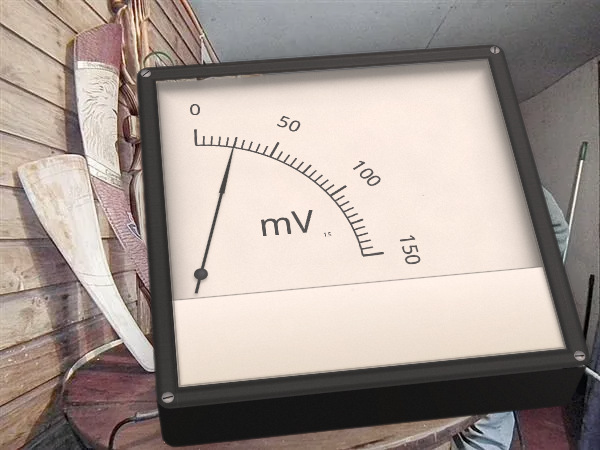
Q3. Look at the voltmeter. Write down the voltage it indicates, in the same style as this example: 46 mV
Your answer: 25 mV
